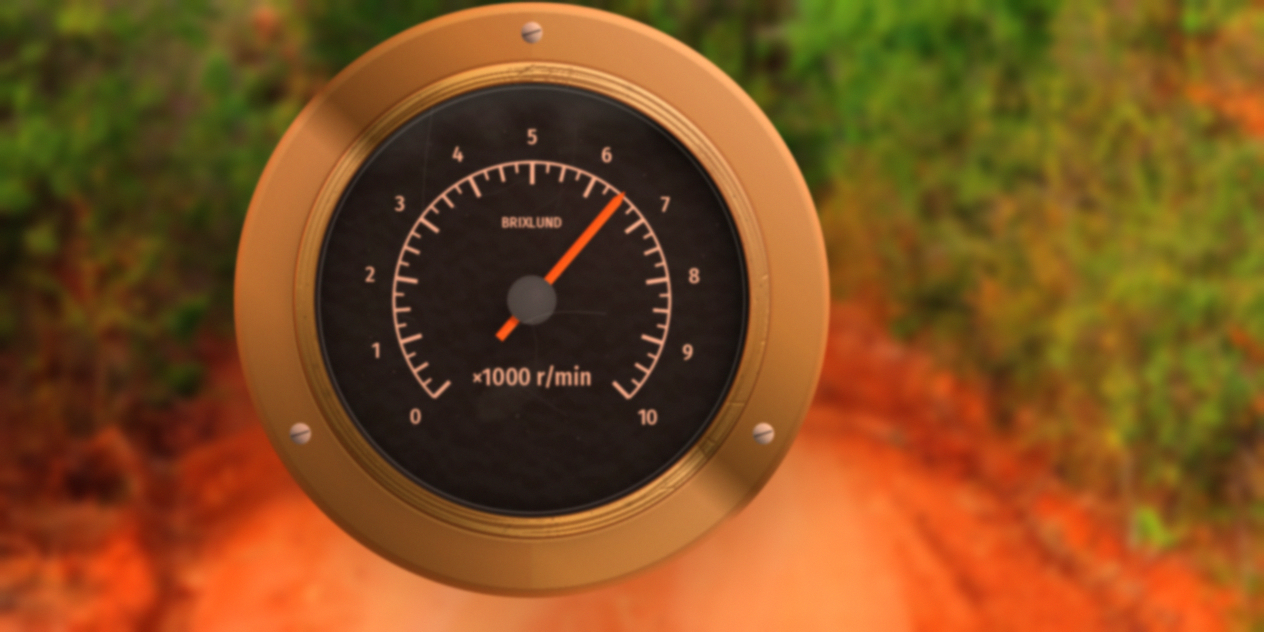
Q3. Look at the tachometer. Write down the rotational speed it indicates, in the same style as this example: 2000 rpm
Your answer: 6500 rpm
